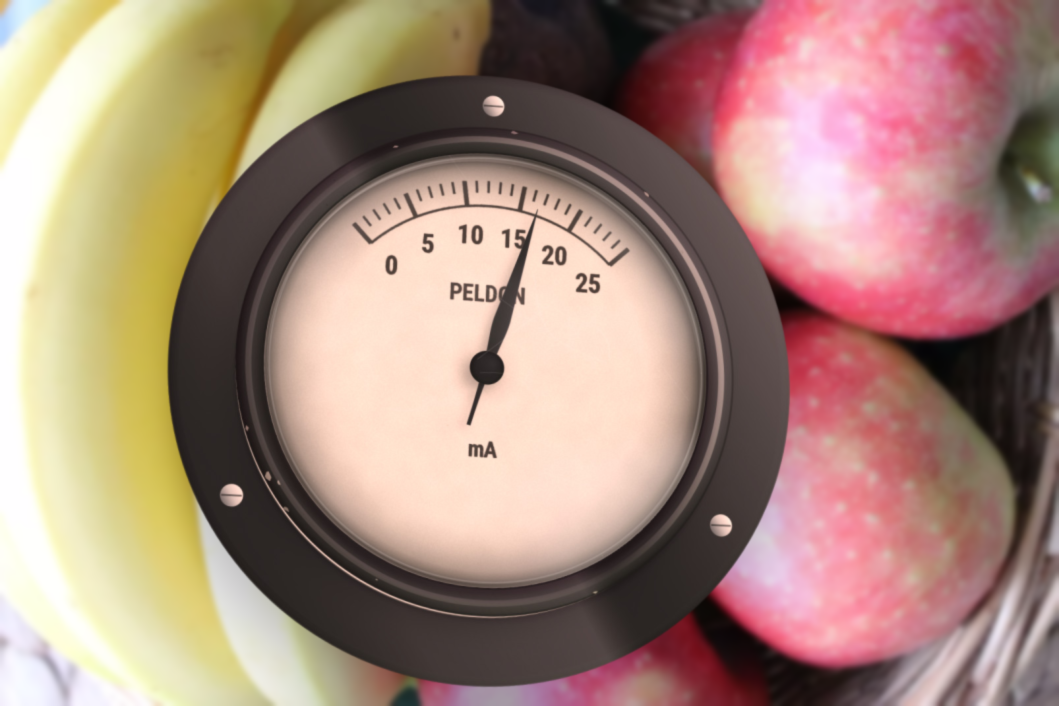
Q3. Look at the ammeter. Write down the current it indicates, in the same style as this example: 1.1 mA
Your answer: 16.5 mA
